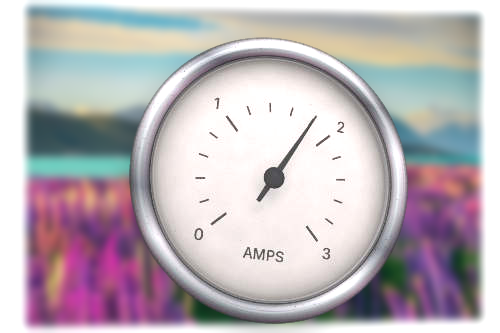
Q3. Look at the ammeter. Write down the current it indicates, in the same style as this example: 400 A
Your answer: 1.8 A
